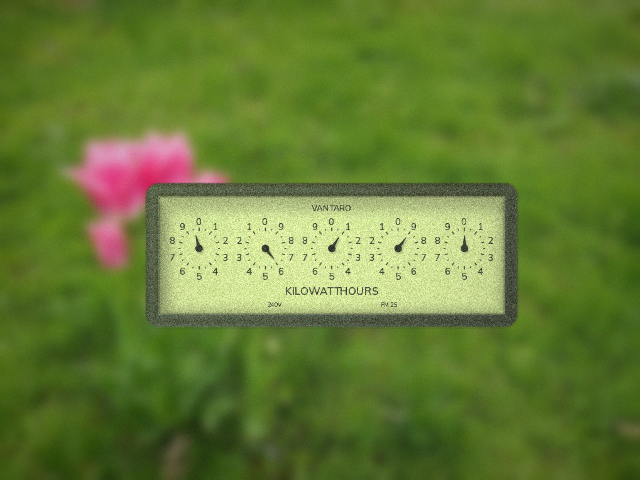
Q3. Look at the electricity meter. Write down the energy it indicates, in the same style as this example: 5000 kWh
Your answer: 96090 kWh
